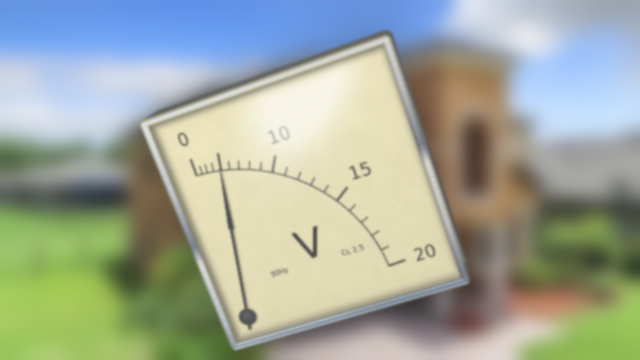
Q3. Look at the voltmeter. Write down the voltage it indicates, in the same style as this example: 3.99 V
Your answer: 5 V
